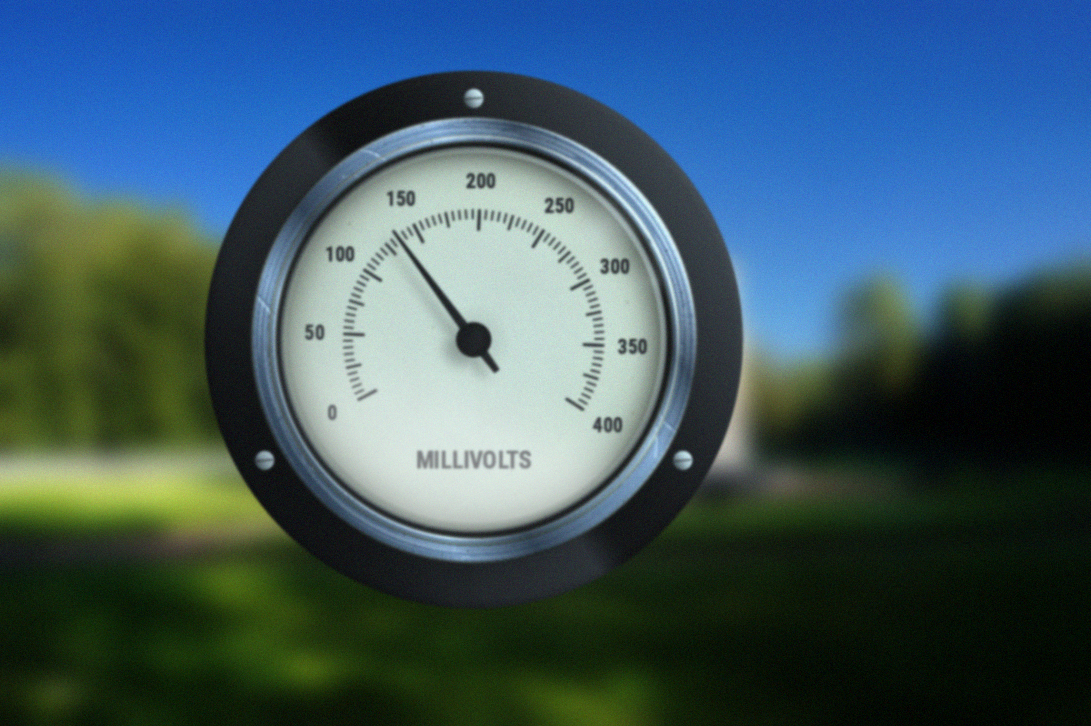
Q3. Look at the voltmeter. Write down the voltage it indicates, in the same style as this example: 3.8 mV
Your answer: 135 mV
